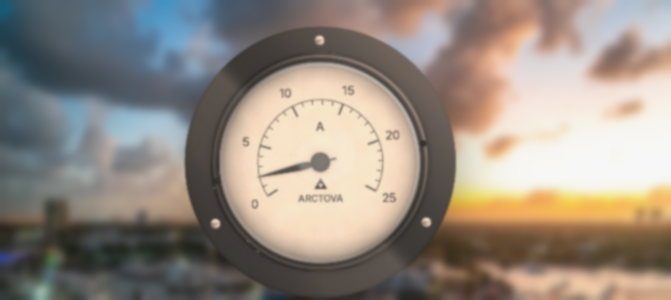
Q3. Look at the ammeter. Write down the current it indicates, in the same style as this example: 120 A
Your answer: 2 A
